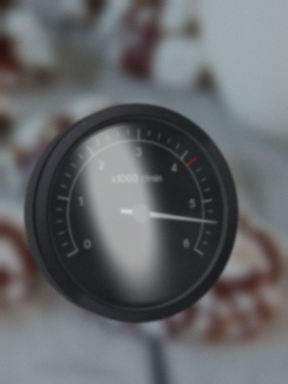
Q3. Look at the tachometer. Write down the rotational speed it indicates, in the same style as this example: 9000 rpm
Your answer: 5400 rpm
